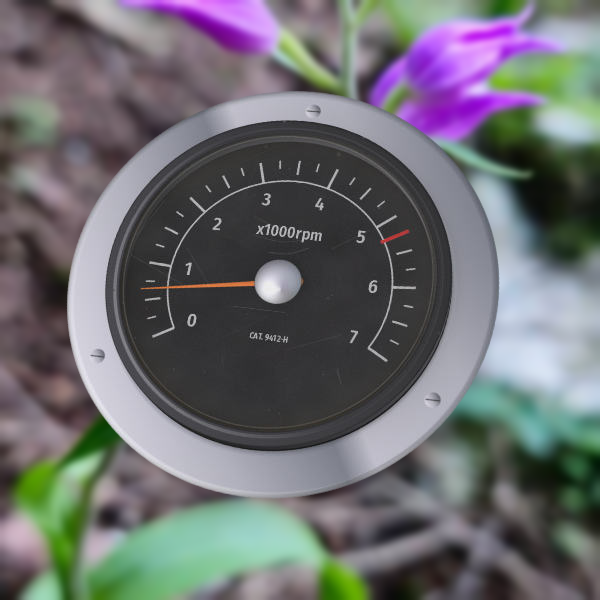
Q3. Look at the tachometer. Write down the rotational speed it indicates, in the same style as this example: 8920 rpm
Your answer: 625 rpm
